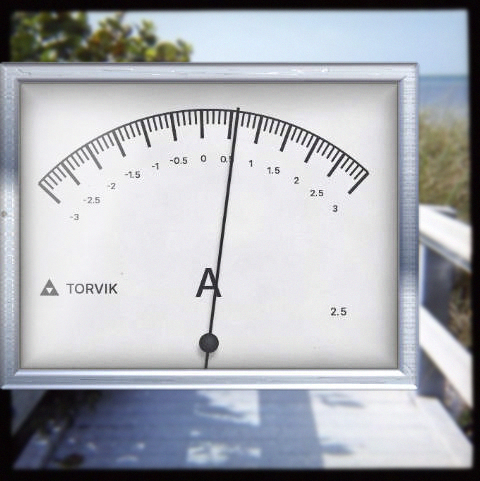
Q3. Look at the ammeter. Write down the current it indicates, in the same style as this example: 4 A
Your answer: 0.6 A
